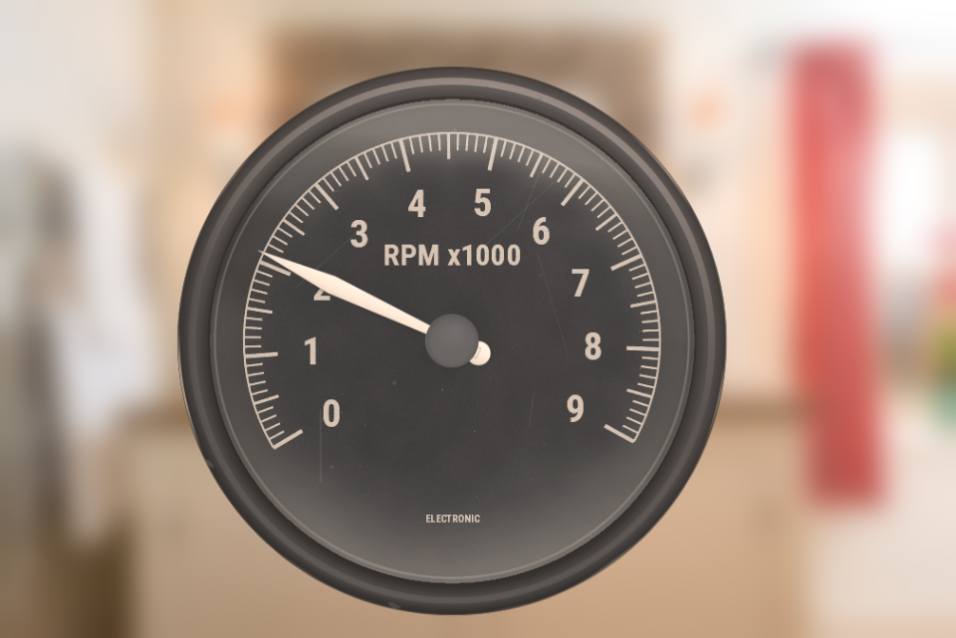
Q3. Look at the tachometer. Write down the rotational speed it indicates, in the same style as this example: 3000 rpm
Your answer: 2100 rpm
